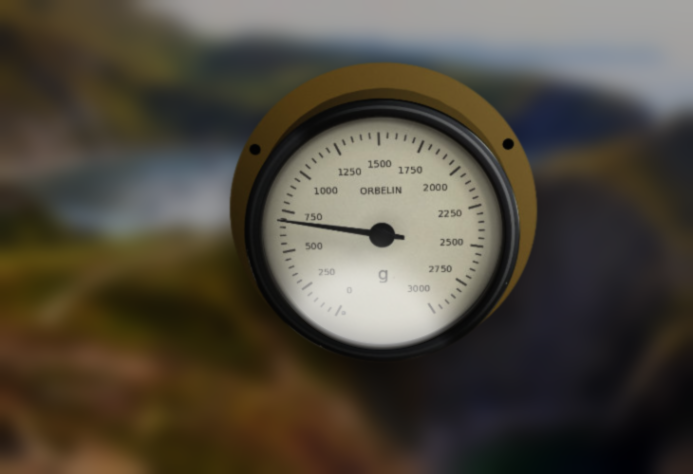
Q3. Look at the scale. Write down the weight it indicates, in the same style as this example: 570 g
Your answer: 700 g
